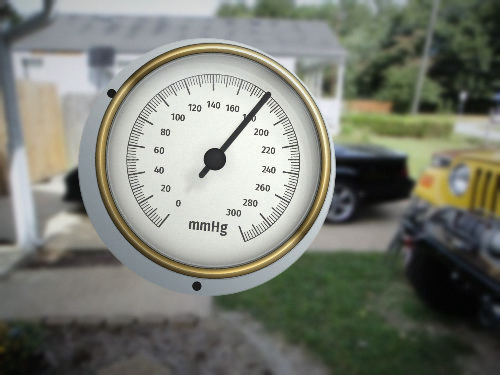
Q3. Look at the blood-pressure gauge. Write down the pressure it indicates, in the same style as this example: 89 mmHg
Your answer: 180 mmHg
